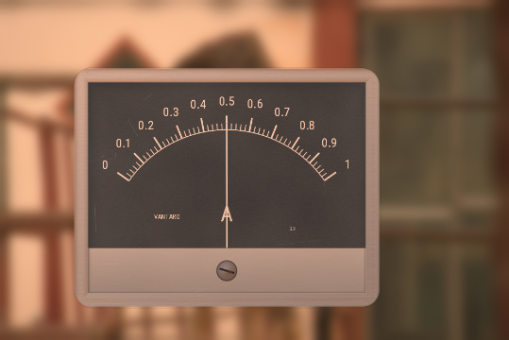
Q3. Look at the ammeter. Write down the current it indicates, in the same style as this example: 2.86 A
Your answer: 0.5 A
